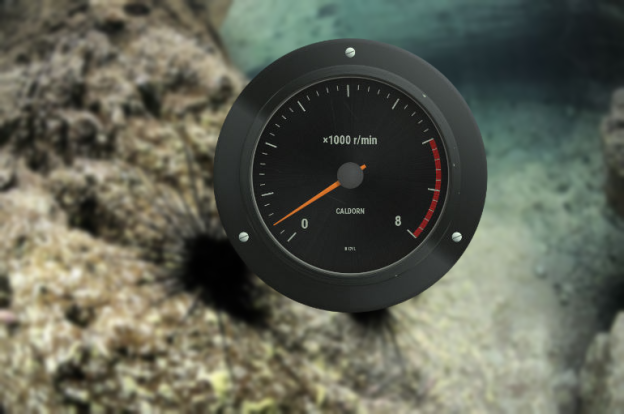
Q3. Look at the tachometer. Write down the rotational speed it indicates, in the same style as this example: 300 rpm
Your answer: 400 rpm
